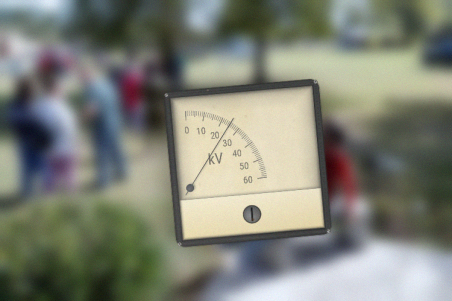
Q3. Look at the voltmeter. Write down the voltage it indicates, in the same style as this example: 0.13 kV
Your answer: 25 kV
